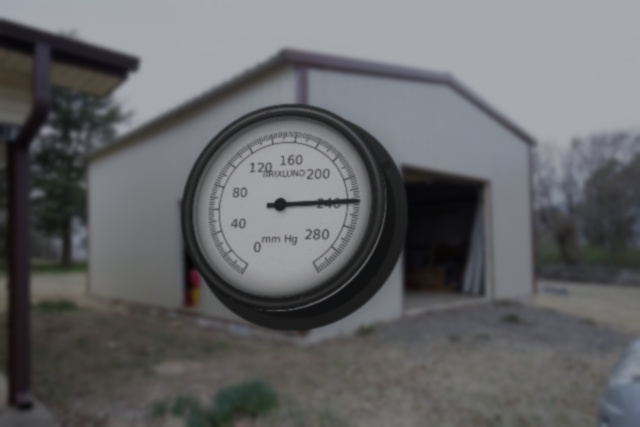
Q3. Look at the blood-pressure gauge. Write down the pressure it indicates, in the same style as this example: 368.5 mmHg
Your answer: 240 mmHg
